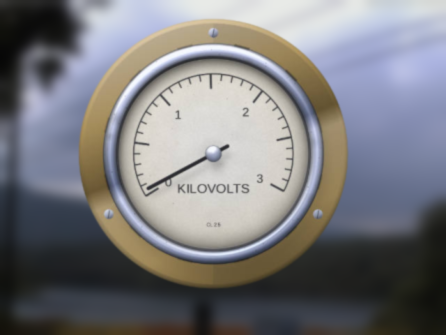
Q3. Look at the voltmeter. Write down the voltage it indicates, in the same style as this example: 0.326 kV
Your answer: 0.05 kV
